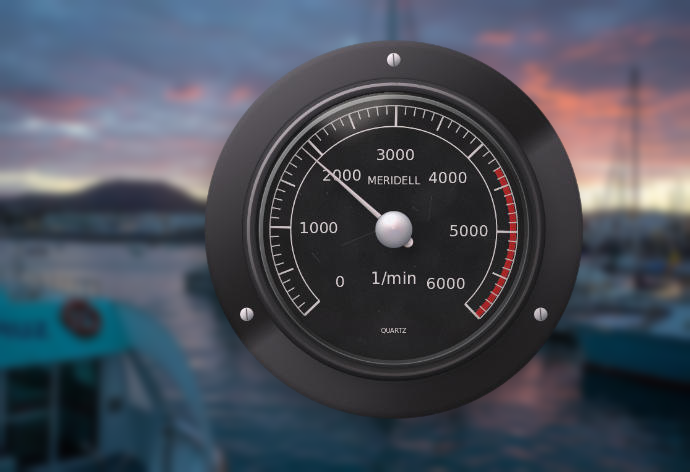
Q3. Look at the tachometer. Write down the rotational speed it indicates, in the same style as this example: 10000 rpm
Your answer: 1900 rpm
